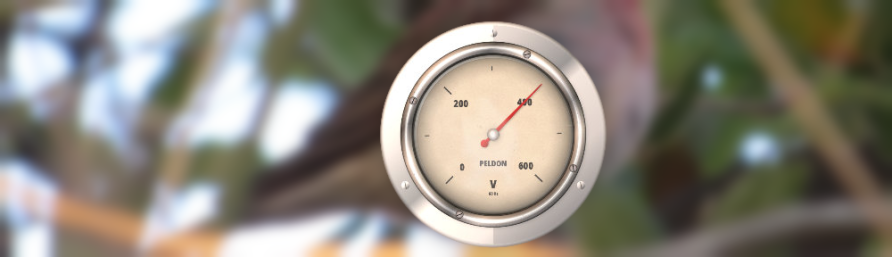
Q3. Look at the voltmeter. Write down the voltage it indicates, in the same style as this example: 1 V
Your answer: 400 V
